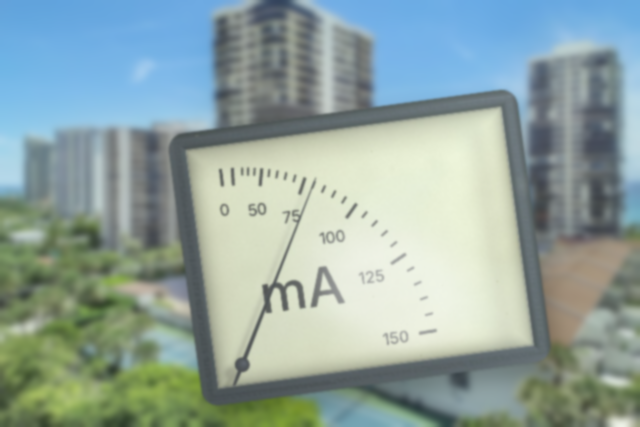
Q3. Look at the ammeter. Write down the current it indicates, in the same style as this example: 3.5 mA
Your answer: 80 mA
